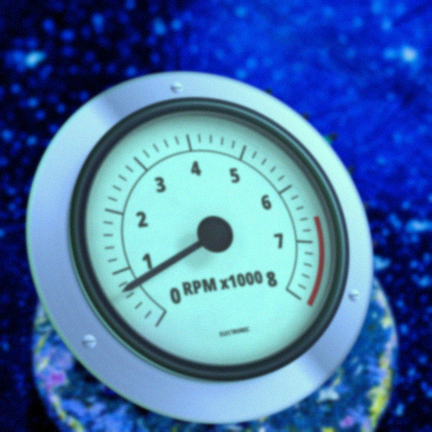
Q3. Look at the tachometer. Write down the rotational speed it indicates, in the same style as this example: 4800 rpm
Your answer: 700 rpm
